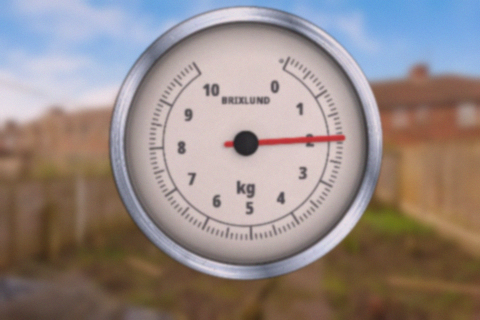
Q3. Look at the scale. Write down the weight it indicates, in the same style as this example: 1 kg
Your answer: 2 kg
